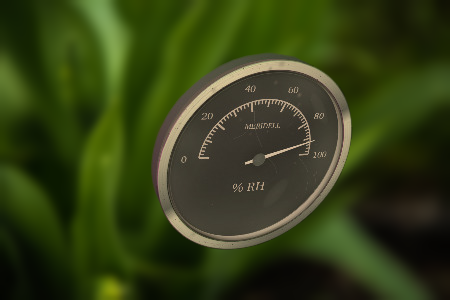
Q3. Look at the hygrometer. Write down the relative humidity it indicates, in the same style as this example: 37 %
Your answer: 90 %
